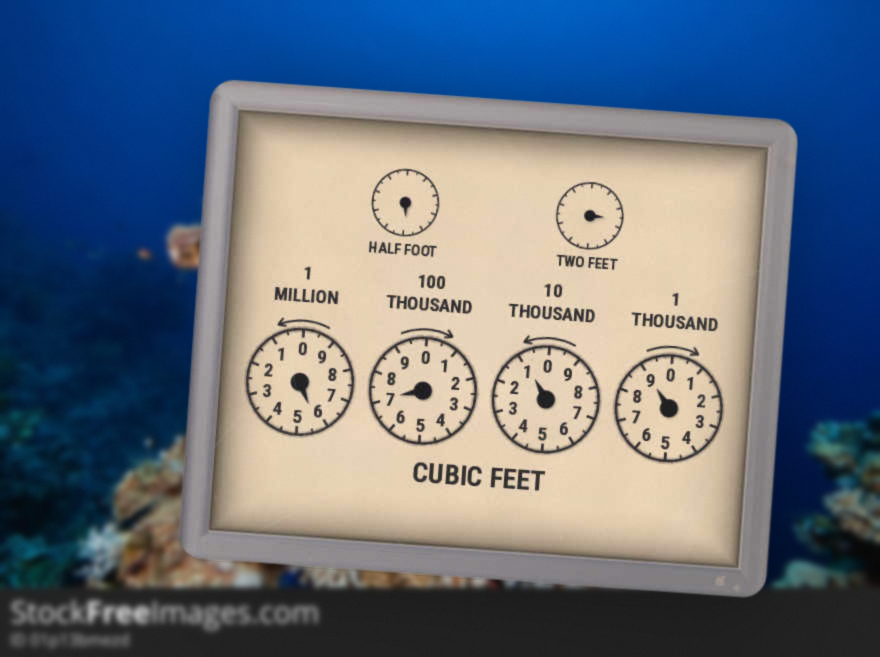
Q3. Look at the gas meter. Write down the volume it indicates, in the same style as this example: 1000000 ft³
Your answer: 570900 ft³
